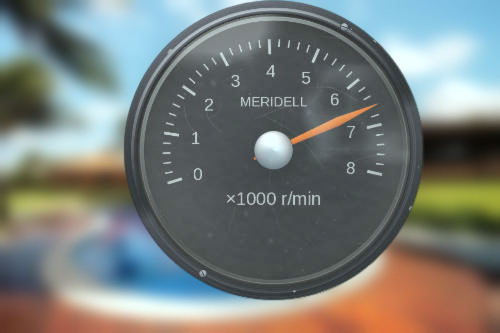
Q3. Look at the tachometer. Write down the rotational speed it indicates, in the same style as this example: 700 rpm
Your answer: 6600 rpm
